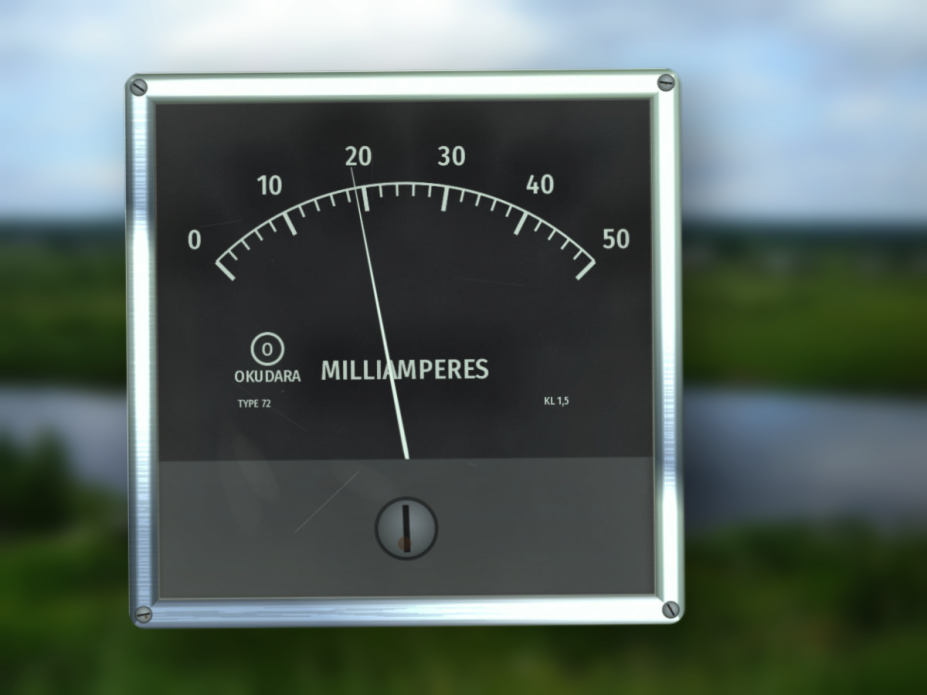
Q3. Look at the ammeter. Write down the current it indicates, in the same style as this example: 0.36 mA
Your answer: 19 mA
